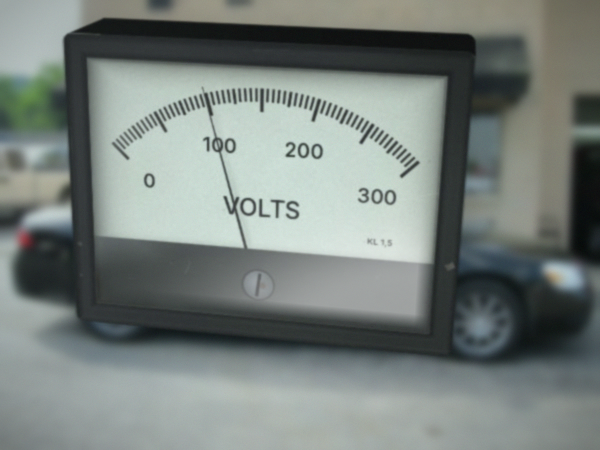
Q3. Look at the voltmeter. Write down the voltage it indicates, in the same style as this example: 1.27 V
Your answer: 100 V
